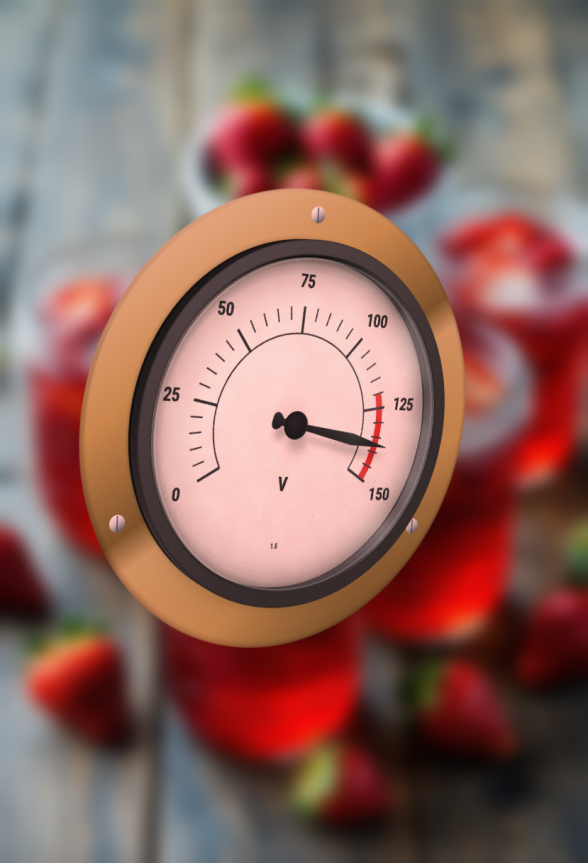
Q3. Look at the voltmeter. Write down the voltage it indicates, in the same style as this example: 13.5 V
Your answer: 137.5 V
